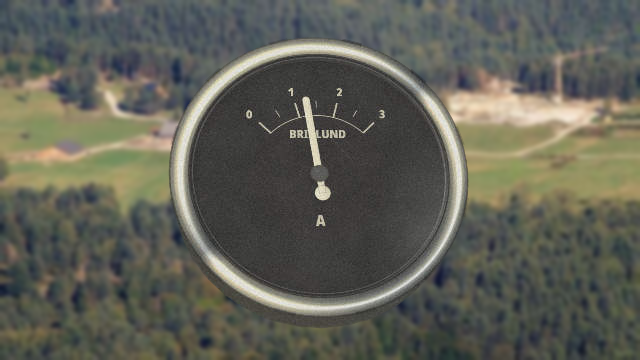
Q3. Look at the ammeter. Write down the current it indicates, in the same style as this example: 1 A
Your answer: 1.25 A
